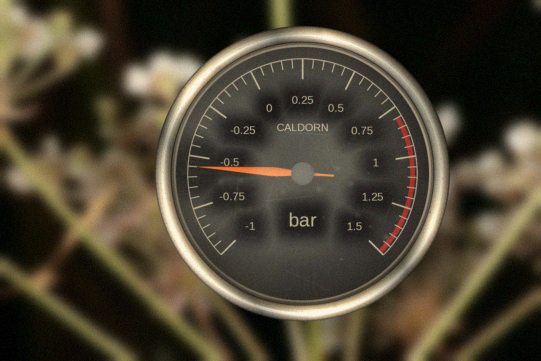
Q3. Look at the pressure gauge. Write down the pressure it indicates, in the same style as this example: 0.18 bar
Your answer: -0.55 bar
